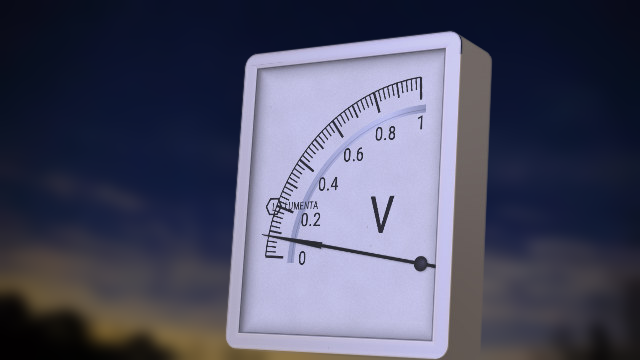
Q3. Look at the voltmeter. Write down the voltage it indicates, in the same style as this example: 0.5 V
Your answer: 0.08 V
